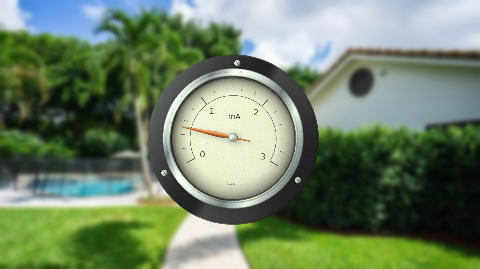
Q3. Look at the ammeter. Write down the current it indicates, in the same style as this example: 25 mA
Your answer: 0.5 mA
